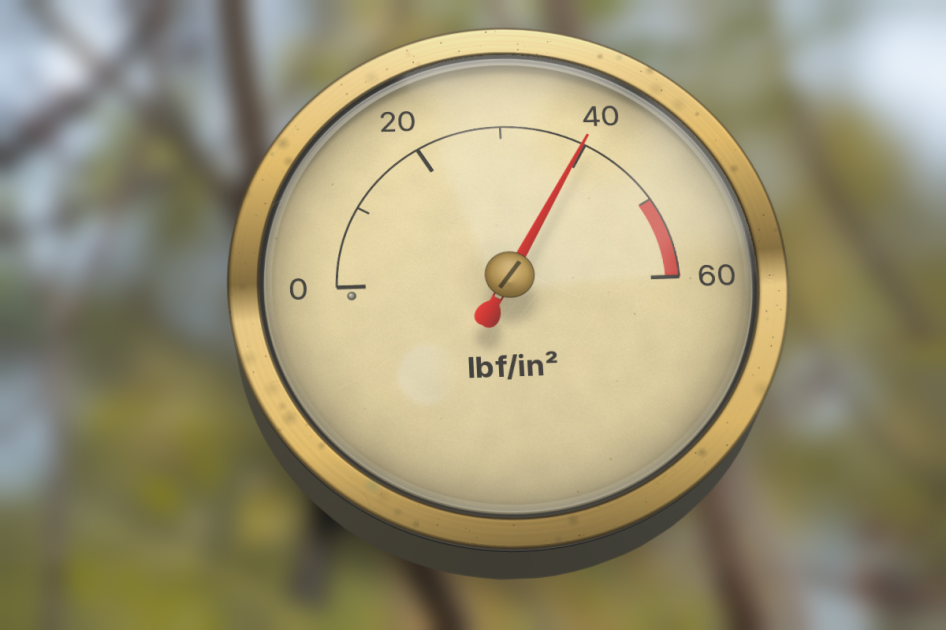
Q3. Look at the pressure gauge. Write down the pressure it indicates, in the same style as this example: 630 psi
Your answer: 40 psi
